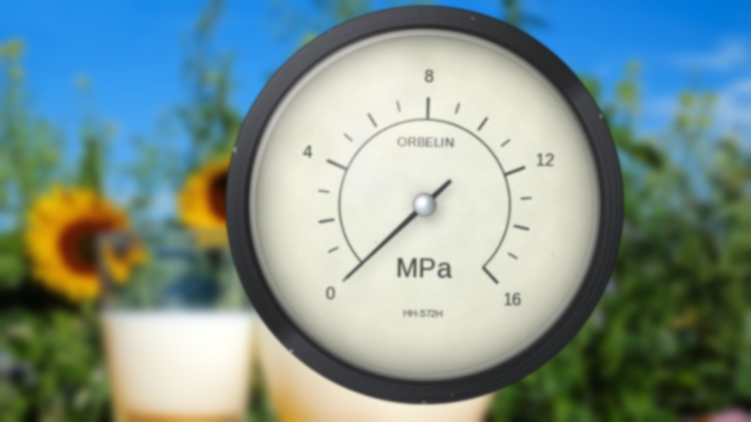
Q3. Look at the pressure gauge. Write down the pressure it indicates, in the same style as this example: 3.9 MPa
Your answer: 0 MPa
